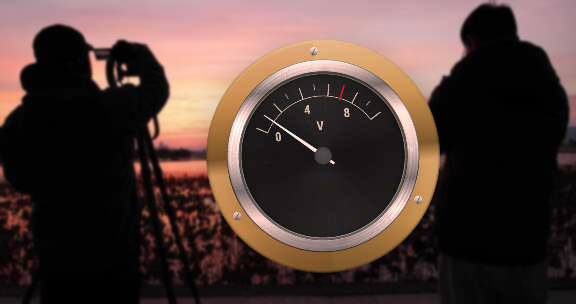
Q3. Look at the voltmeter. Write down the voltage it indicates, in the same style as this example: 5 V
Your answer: 1 V
